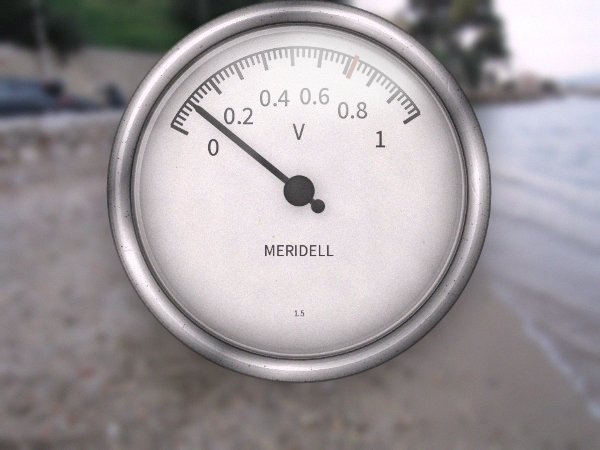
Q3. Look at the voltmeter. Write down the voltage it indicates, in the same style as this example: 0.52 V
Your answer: 0.1 V
